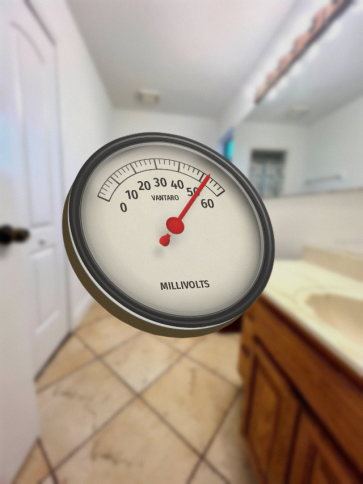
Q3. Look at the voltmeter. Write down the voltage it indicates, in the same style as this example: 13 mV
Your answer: 52 mV
